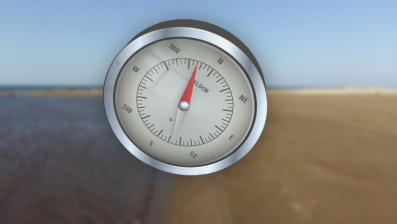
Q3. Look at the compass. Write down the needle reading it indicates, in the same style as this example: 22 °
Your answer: 340 °
